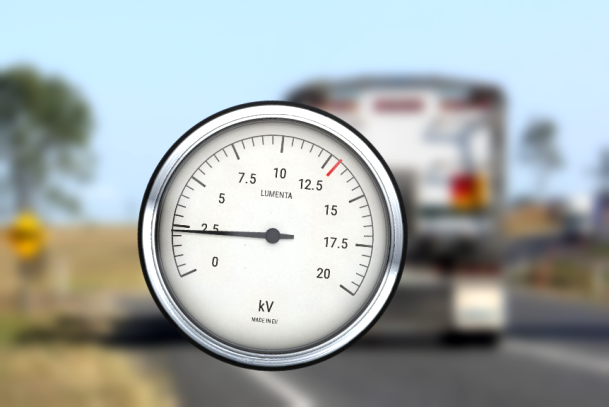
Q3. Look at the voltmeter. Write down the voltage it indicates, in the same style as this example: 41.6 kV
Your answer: 2.25 kV
